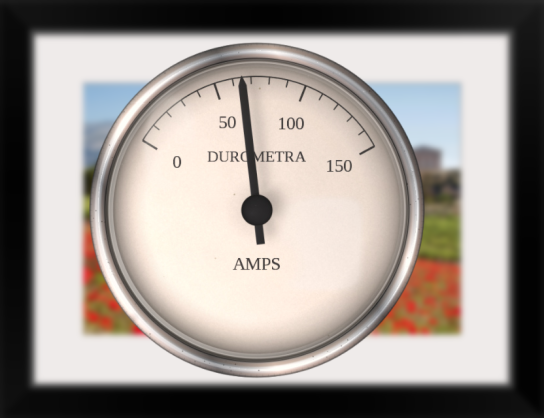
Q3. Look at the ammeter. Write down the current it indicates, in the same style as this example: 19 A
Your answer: 65 A
